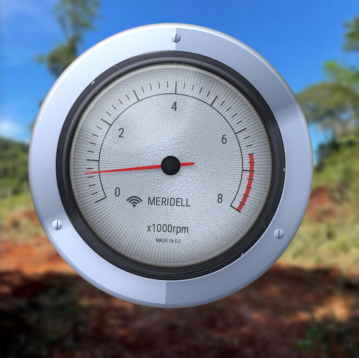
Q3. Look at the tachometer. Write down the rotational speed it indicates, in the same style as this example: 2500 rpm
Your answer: 700 rpm
